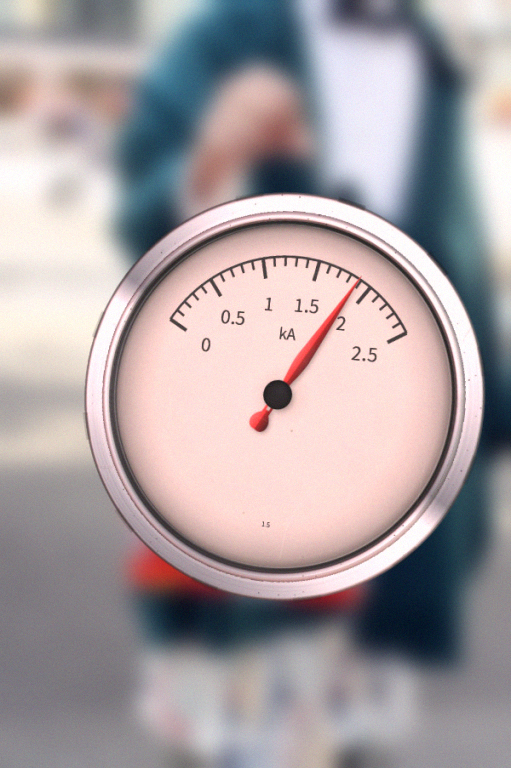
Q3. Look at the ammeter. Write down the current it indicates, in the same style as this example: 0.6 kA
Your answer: 1.9 kA
